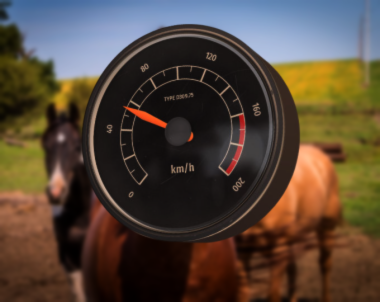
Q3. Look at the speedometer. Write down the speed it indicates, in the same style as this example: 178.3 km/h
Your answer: 55 km/h
